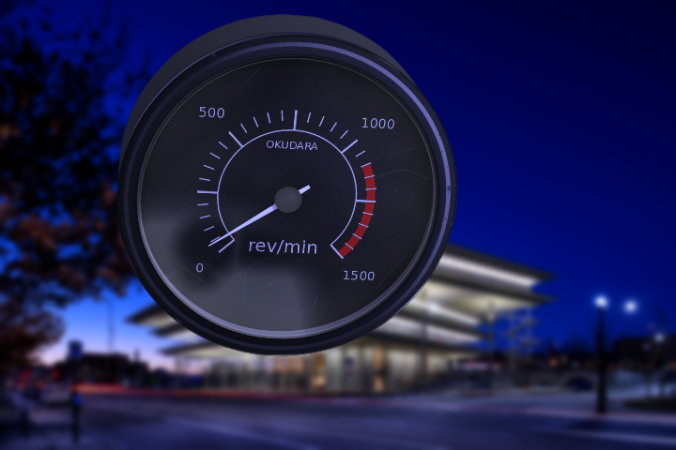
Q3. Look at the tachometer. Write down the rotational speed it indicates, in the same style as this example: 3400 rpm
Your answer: 50 rpm
